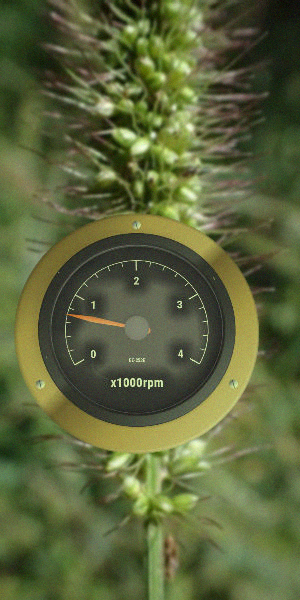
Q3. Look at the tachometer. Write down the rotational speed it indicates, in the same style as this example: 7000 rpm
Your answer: 700 rpm
